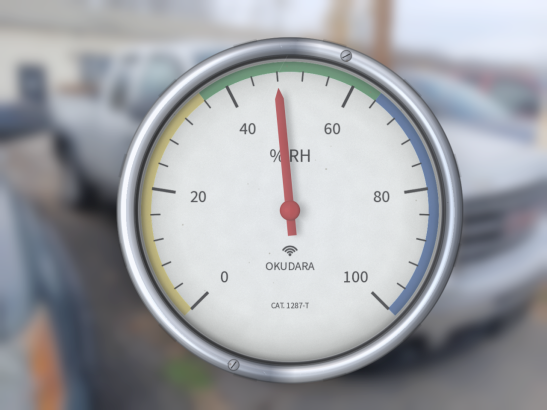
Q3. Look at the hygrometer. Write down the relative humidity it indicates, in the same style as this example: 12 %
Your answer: 48 %
